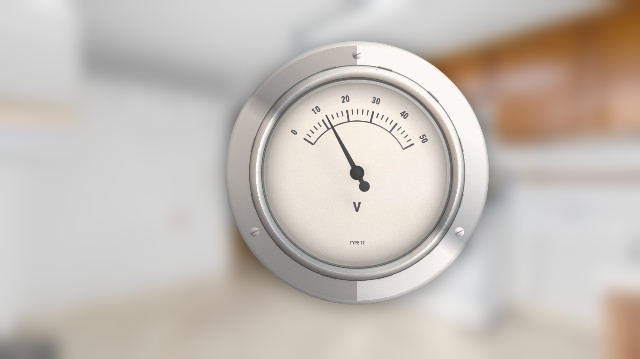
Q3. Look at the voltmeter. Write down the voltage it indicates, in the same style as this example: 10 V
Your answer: 12 V
